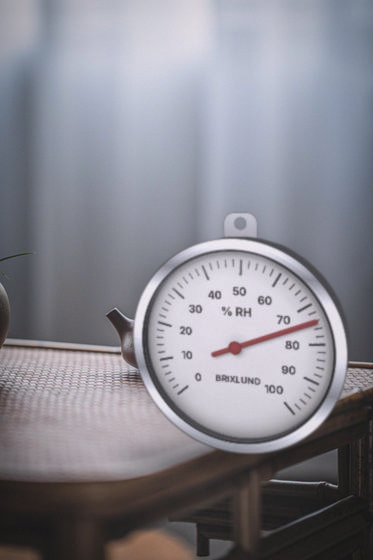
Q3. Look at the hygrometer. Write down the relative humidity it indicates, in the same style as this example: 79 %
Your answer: 74 %
